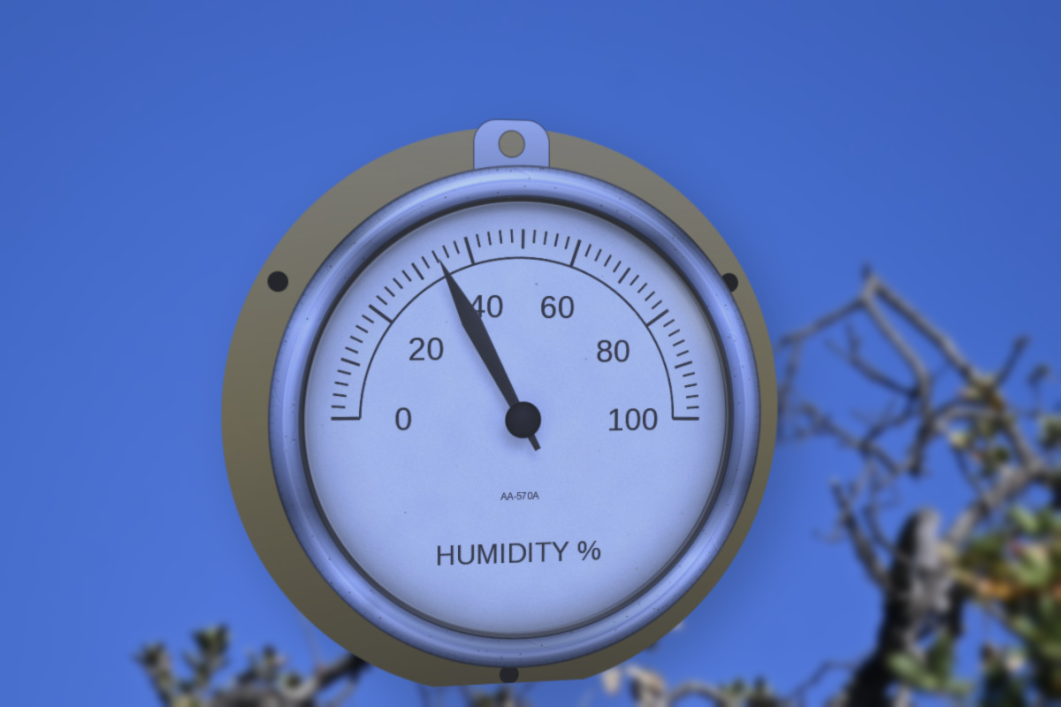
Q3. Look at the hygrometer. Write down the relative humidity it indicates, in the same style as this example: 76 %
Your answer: 34 %
